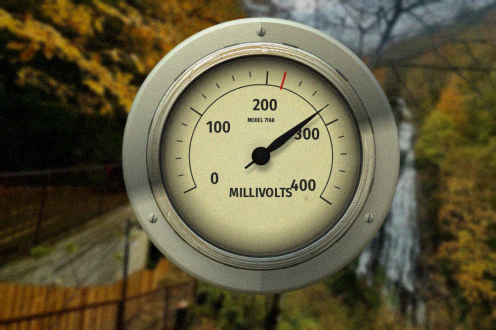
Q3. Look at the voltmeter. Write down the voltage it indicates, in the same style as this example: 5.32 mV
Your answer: 280 mV
